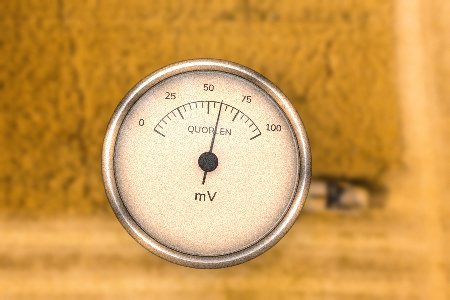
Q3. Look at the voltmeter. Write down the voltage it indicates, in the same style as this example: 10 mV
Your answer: 60 mV
